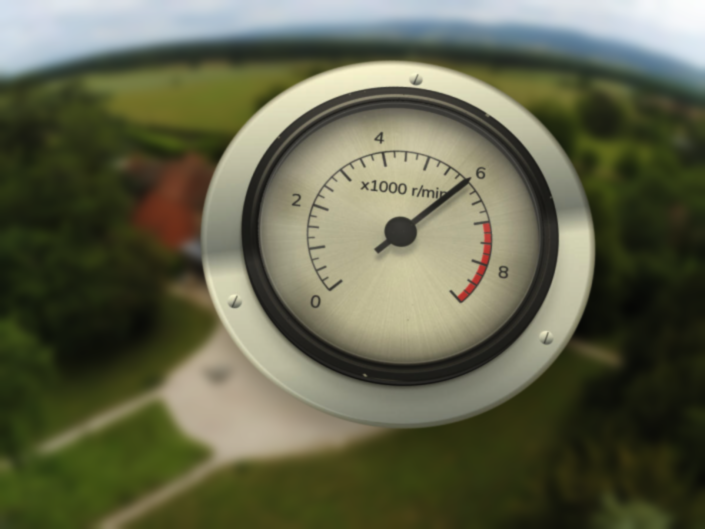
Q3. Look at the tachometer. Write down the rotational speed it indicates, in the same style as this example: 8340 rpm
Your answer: 6000 rpm
